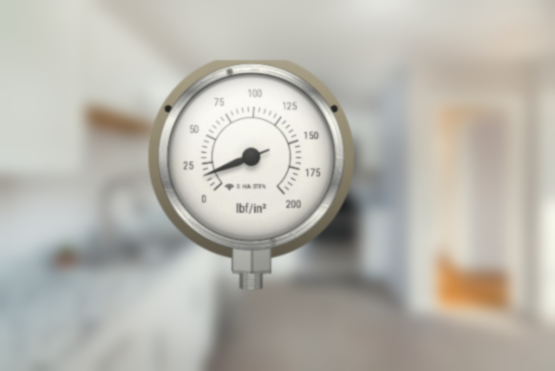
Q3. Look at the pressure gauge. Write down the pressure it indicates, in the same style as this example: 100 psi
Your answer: 15 psi
